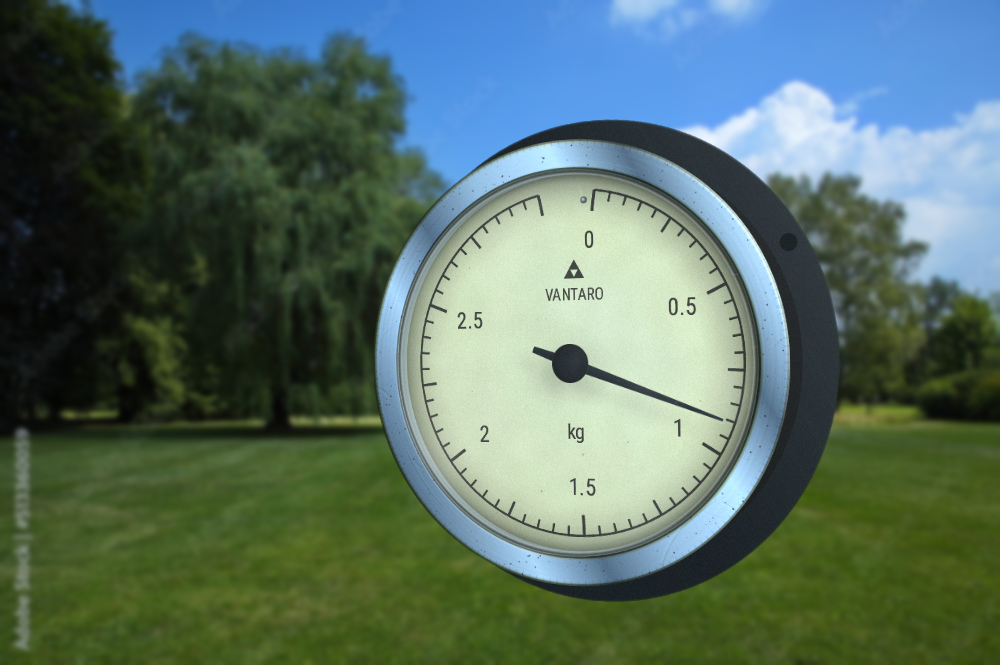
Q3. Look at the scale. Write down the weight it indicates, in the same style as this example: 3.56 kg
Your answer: 0.9 kg
